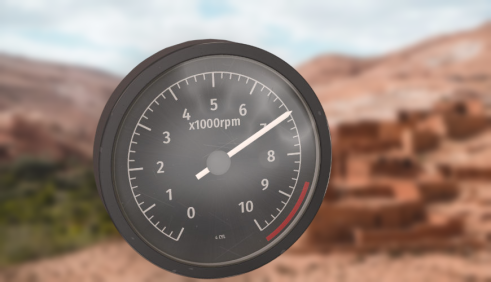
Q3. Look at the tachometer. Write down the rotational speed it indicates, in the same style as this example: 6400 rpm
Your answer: 7000 rpm
